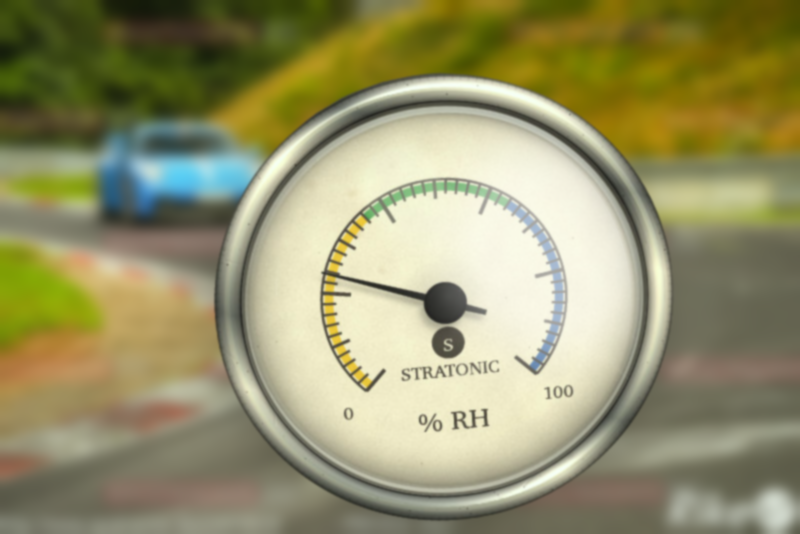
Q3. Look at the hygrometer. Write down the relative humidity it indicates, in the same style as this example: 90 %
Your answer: 24 %
